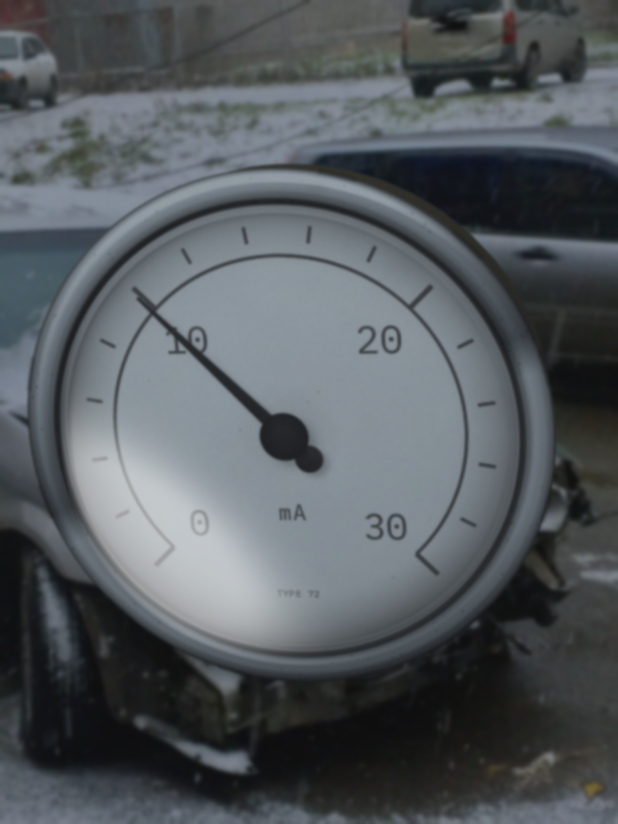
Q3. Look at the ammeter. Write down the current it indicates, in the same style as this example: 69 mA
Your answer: 10 mA
